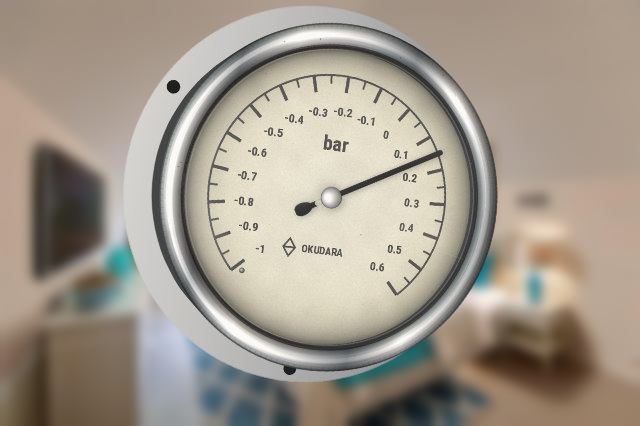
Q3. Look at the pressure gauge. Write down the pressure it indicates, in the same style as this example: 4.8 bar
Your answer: 0.15 bar
